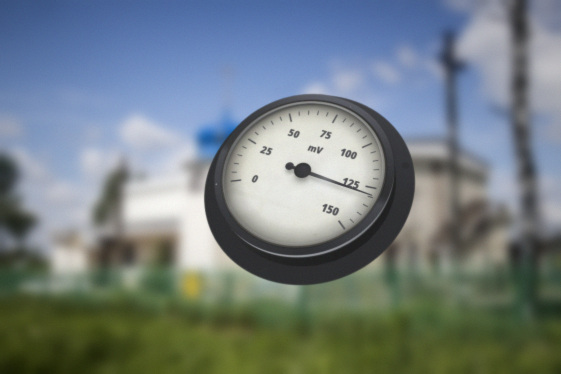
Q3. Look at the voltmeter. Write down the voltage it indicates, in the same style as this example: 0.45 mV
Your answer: 130 mV
